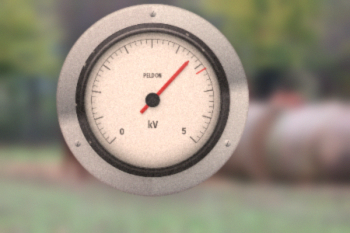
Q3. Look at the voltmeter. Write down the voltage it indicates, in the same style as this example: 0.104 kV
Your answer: 3.3 kV
